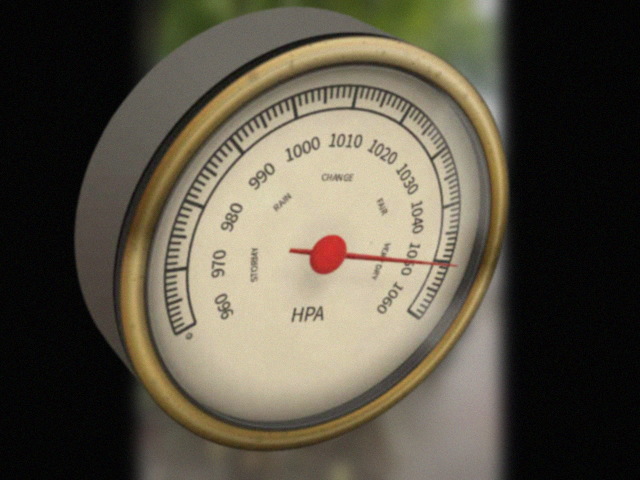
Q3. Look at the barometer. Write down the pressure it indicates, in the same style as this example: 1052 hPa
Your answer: 1050 hPa
